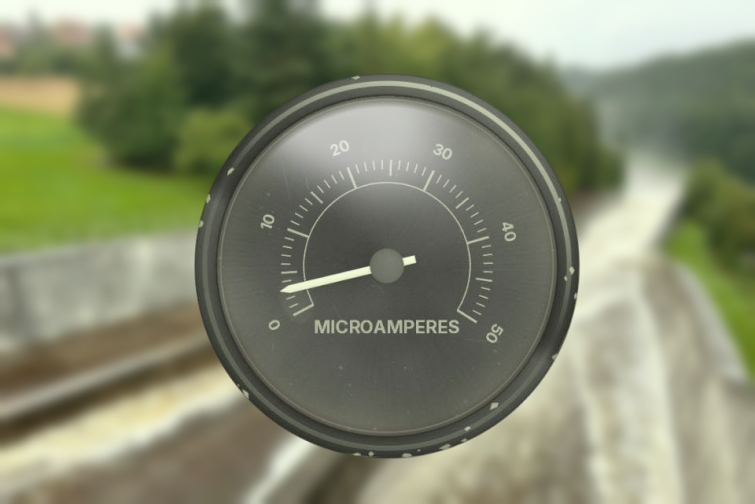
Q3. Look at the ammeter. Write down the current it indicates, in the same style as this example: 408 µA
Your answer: 3 µA
